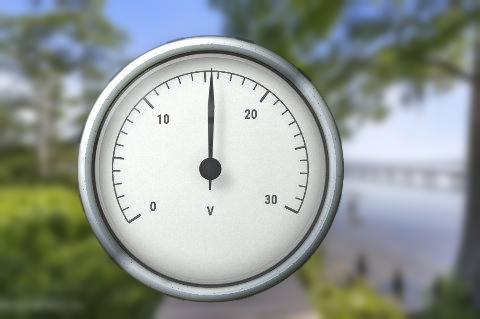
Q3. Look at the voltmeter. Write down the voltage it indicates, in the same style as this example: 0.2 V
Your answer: 15.5 V
